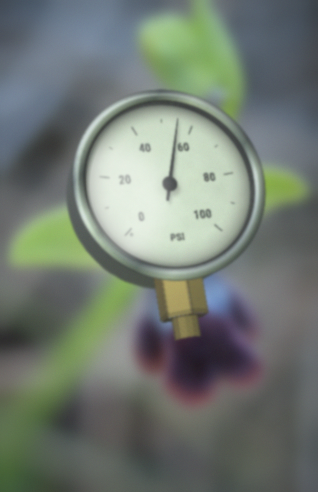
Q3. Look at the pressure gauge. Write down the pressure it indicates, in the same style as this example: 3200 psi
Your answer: 55 psi
